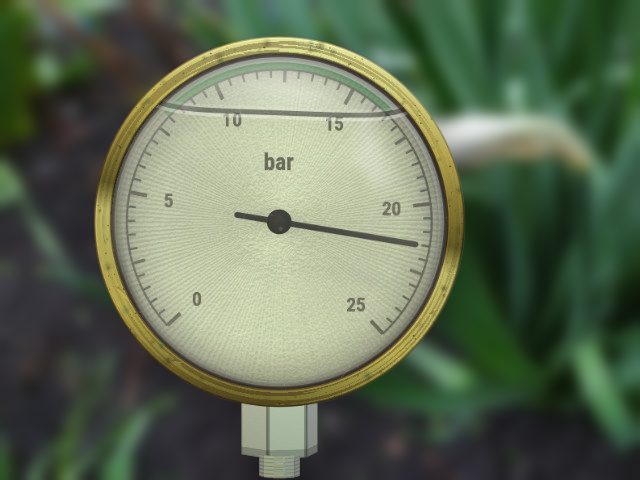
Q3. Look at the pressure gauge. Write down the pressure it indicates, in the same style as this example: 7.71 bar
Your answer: 21.5 bar
